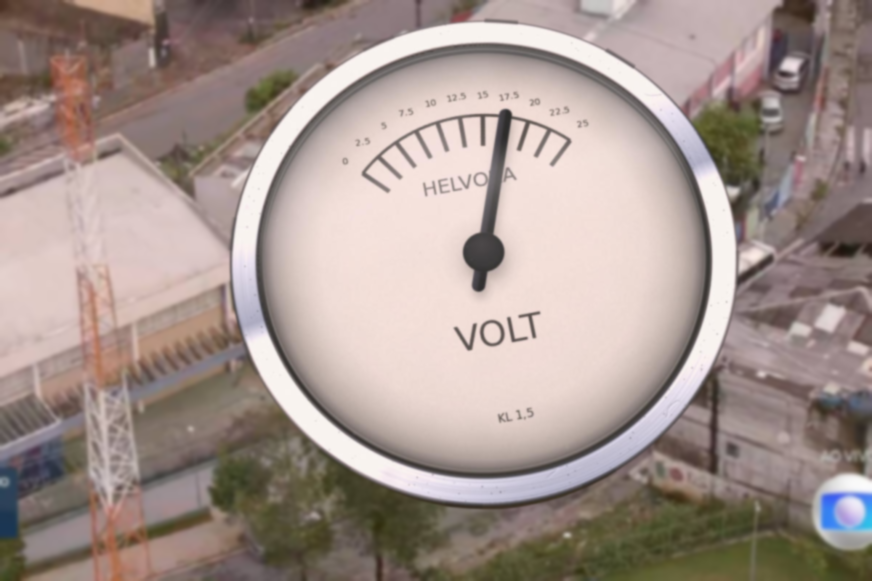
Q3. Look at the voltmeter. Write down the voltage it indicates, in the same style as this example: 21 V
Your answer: 17.5 V
